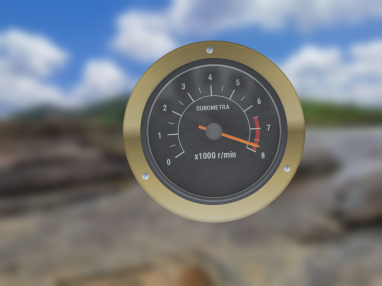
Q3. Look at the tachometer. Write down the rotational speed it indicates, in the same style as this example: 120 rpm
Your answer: 7750 rpm
